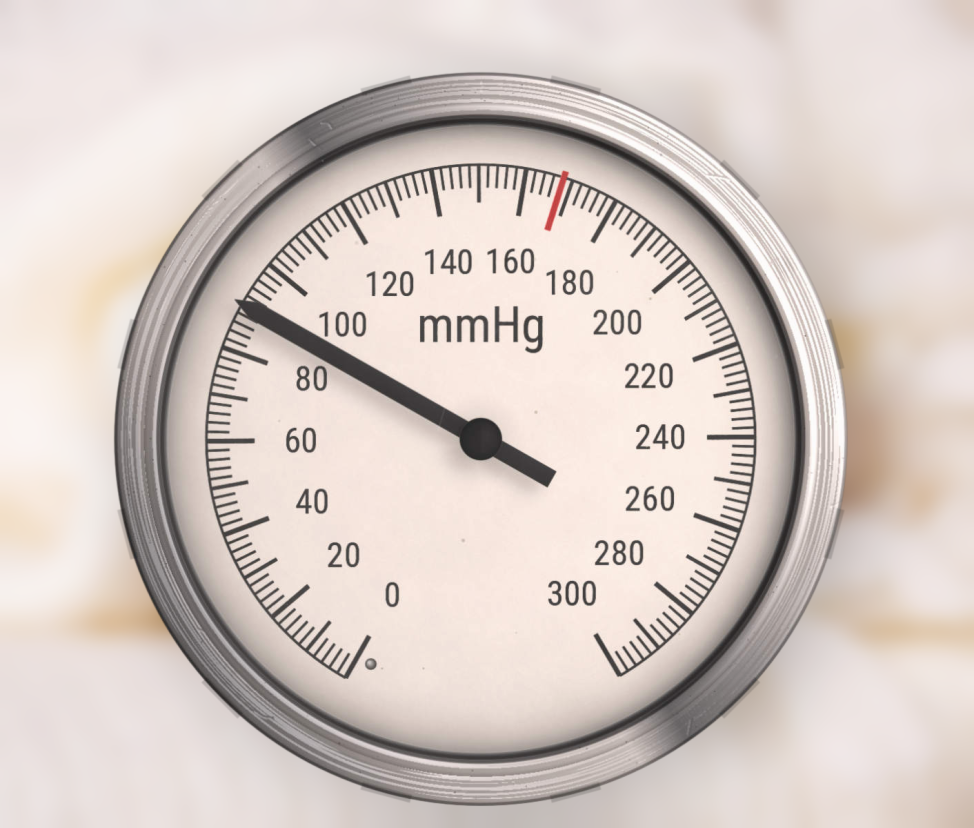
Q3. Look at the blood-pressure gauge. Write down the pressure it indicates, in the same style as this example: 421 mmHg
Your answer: 90 mmHg
